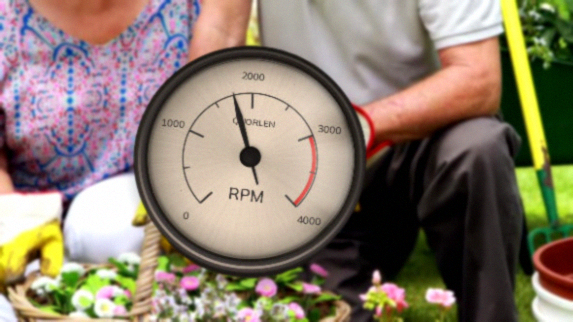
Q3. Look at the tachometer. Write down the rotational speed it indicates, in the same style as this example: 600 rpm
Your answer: 1750 rpm
